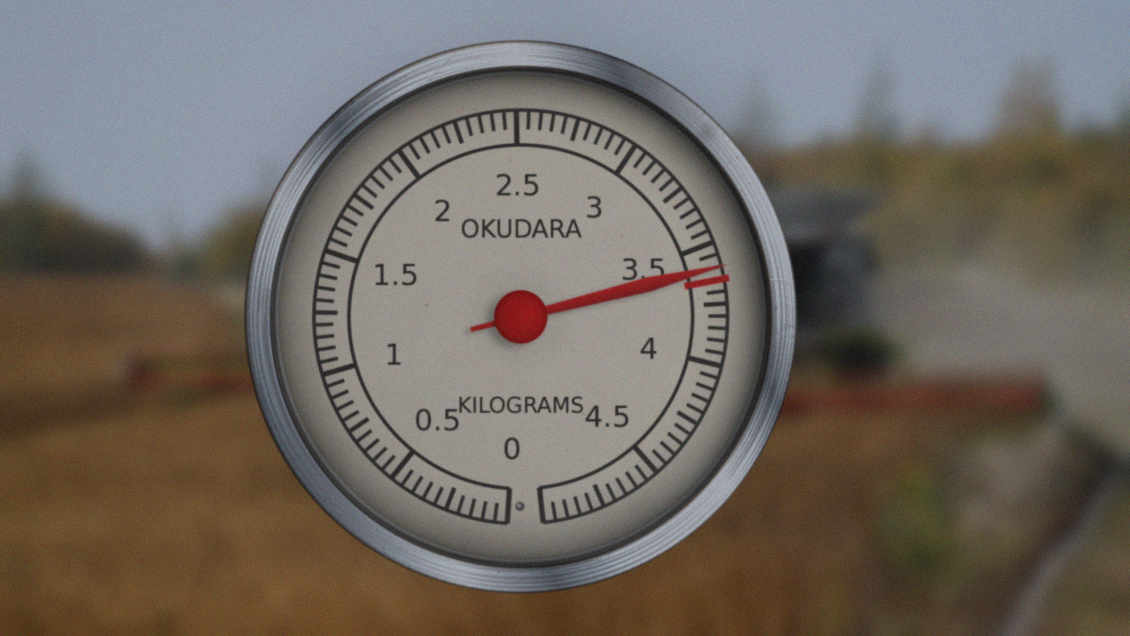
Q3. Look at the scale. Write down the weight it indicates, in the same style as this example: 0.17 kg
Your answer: 3.6 kg
